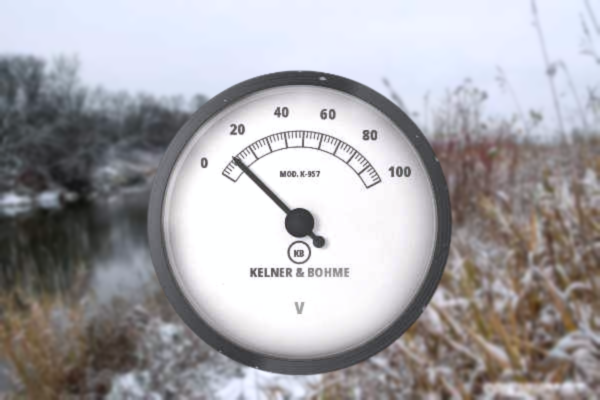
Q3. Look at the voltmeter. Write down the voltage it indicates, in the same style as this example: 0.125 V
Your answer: 10 V
